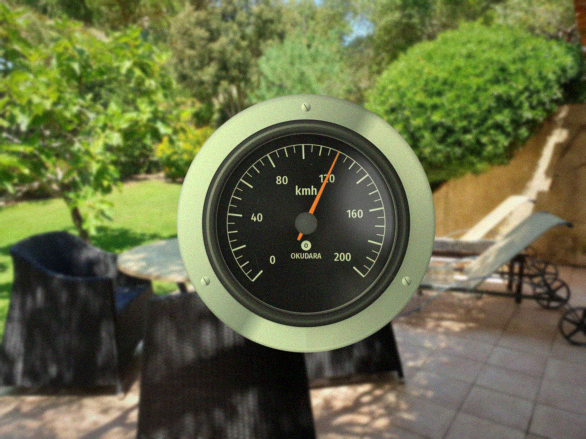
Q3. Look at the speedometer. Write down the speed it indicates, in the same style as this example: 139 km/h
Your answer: 120 km/h
